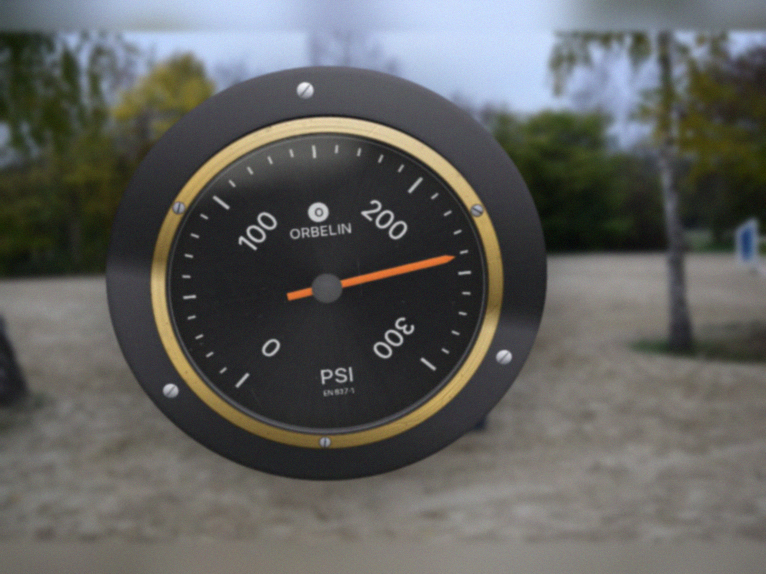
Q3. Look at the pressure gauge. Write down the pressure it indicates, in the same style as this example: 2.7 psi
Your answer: 240 psi
